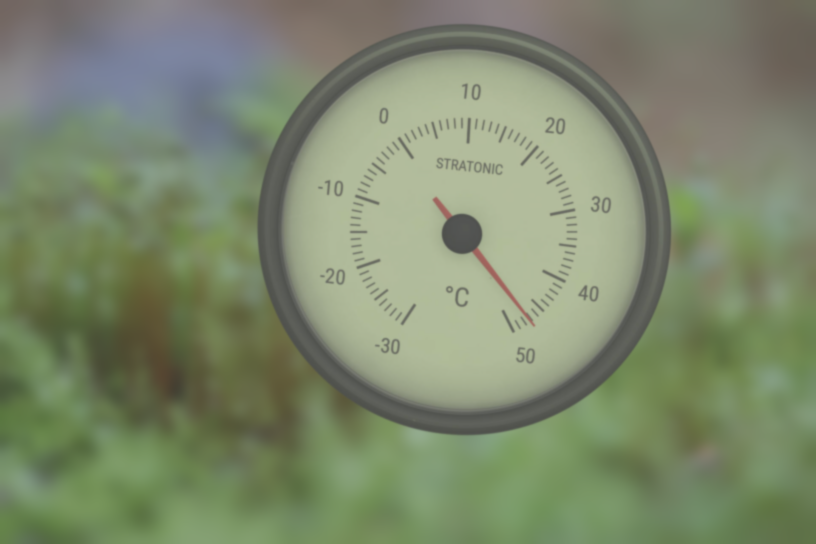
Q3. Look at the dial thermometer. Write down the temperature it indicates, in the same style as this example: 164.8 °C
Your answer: 47 °C
